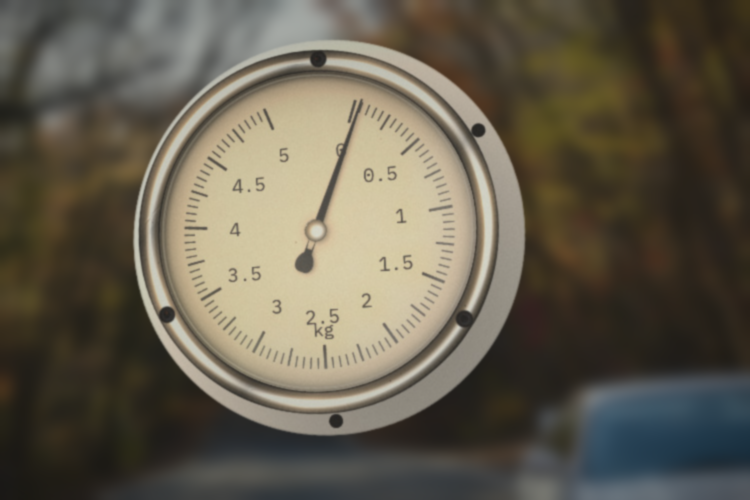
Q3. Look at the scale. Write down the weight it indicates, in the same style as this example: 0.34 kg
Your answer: 0.05 kg
